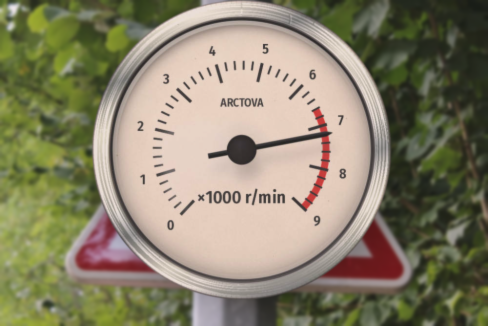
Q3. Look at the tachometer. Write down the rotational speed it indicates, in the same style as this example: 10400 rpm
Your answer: 7200 rpm
